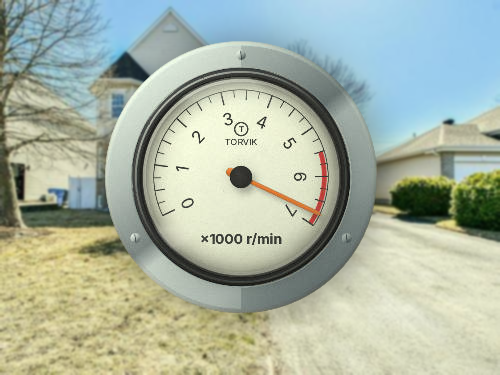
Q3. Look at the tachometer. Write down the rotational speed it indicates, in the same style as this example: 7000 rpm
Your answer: 6750 rpm
